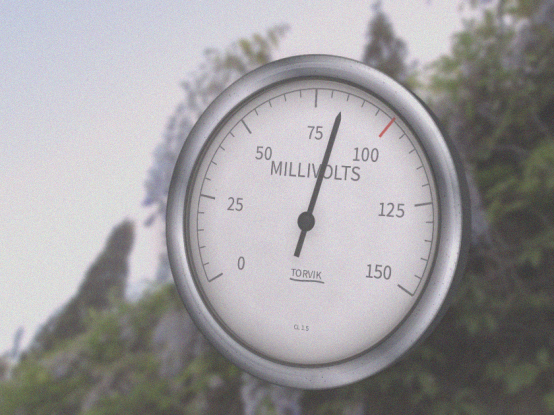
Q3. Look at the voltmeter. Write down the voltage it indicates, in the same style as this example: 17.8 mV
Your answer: 85 mV
